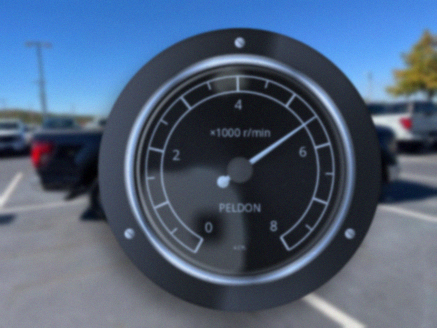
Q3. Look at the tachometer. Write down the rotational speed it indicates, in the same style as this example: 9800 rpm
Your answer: 5500 rpm
